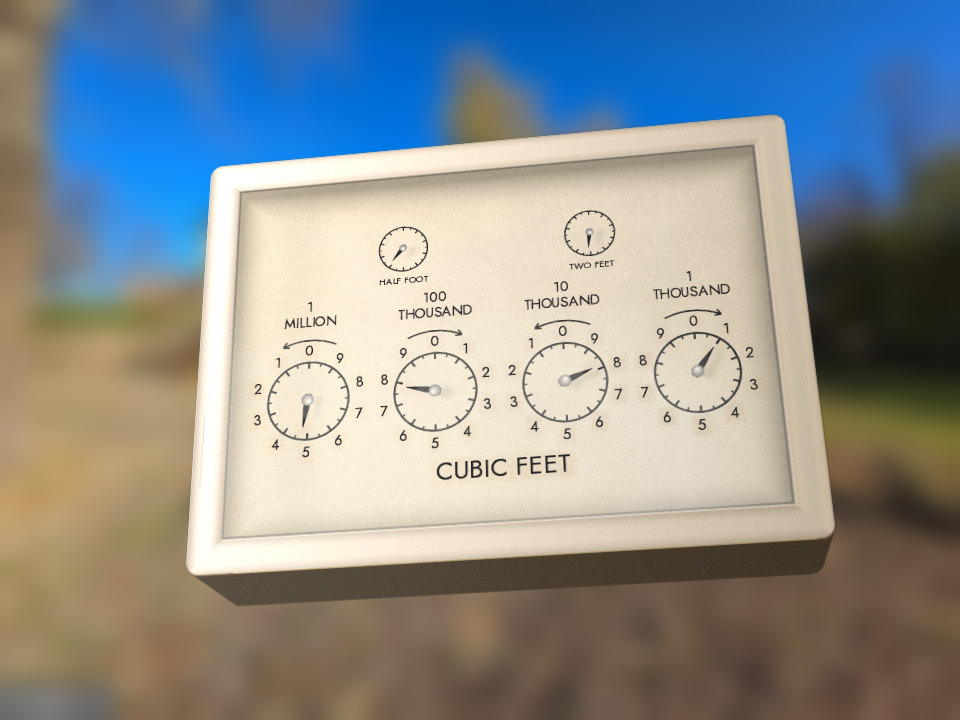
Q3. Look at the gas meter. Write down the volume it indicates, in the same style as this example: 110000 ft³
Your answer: 478100 ft³
